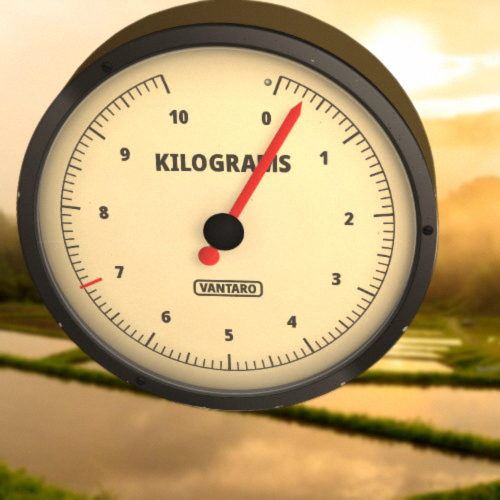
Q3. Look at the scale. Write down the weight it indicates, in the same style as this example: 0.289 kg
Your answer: 0.3 kg
